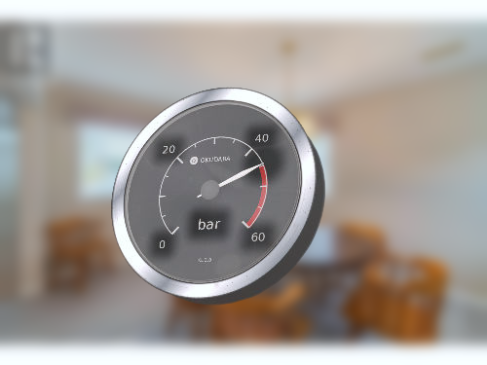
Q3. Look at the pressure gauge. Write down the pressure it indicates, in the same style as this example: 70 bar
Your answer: 45 bar
